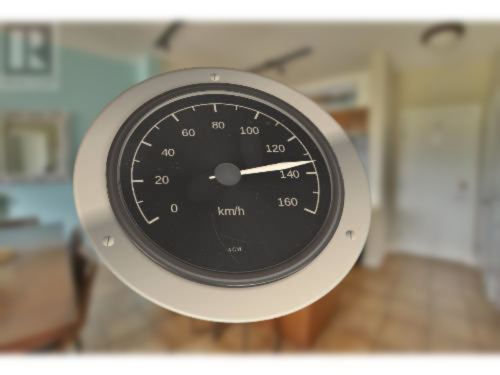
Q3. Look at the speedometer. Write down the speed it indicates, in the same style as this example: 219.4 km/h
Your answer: 135 km/h
